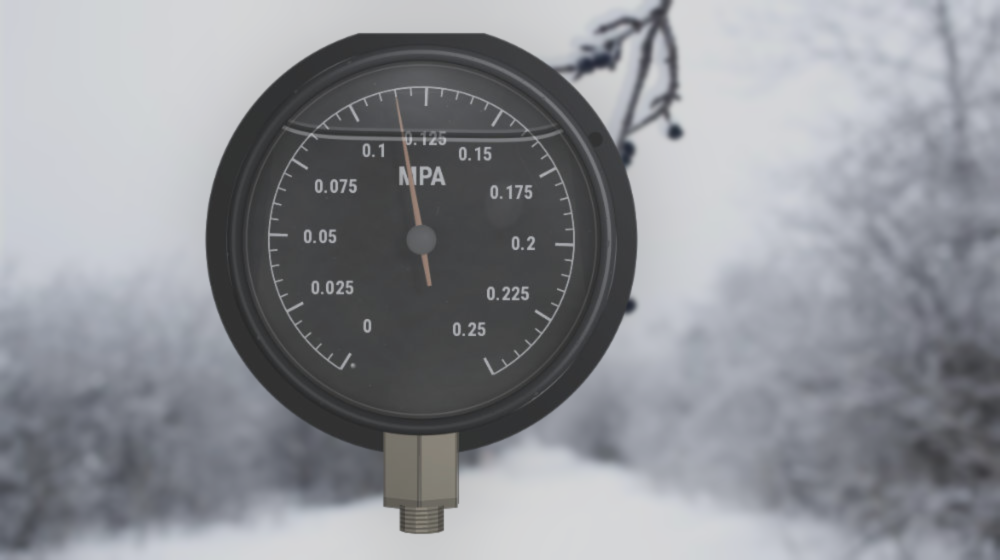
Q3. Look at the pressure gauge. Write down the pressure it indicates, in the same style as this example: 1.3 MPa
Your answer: 0.115 MPa
